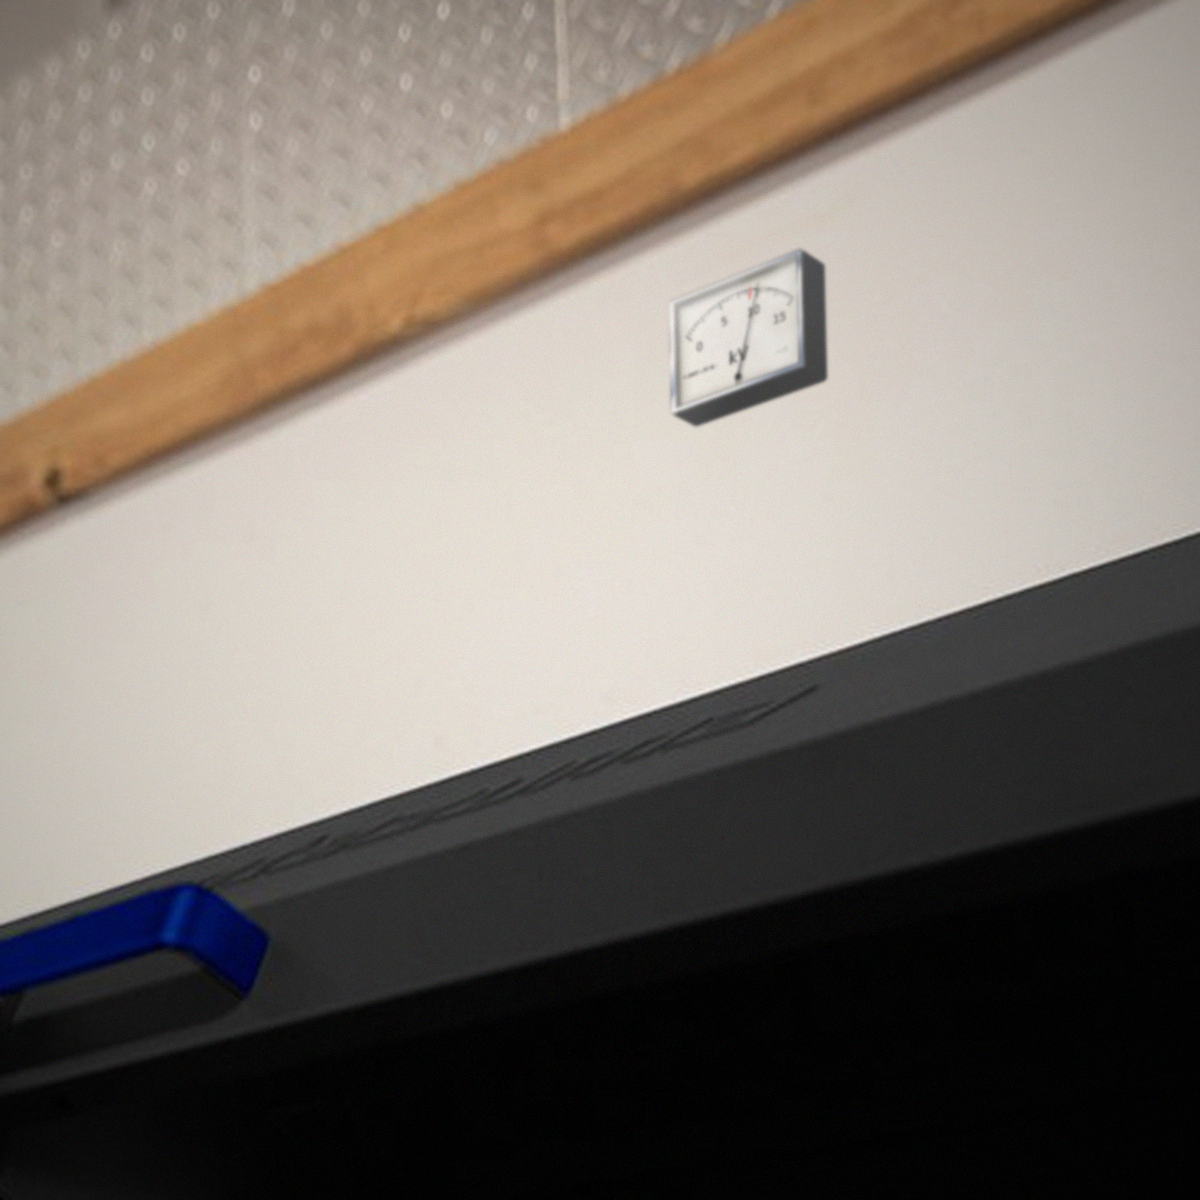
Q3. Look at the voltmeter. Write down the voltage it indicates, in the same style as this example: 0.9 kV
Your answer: 10 kV
